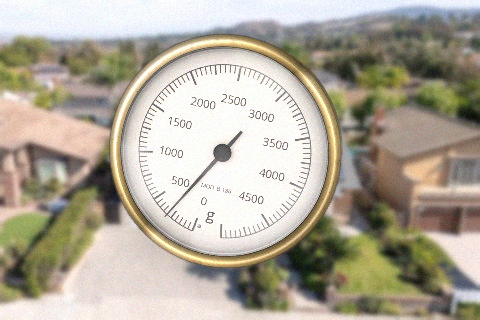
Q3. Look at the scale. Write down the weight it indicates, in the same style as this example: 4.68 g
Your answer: 300 g
